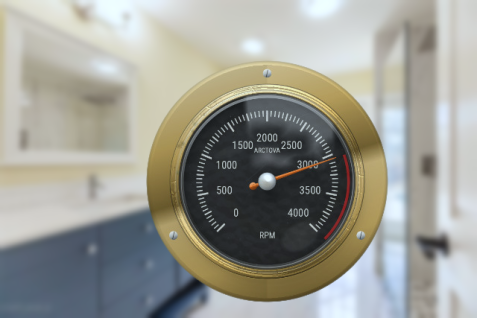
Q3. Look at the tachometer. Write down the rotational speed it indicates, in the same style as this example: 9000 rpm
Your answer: 3050 rpm
